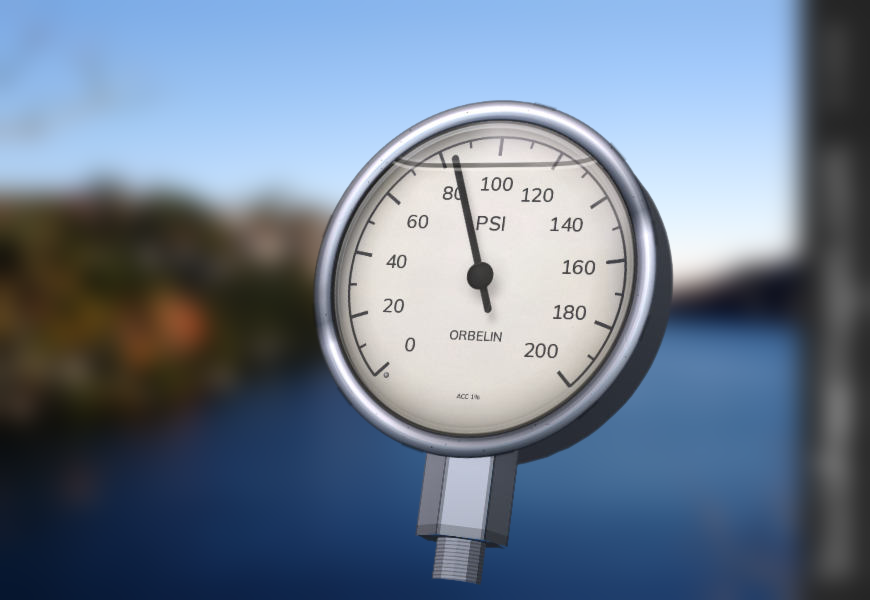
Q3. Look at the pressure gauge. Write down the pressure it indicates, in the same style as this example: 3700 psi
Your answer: 85 psi
